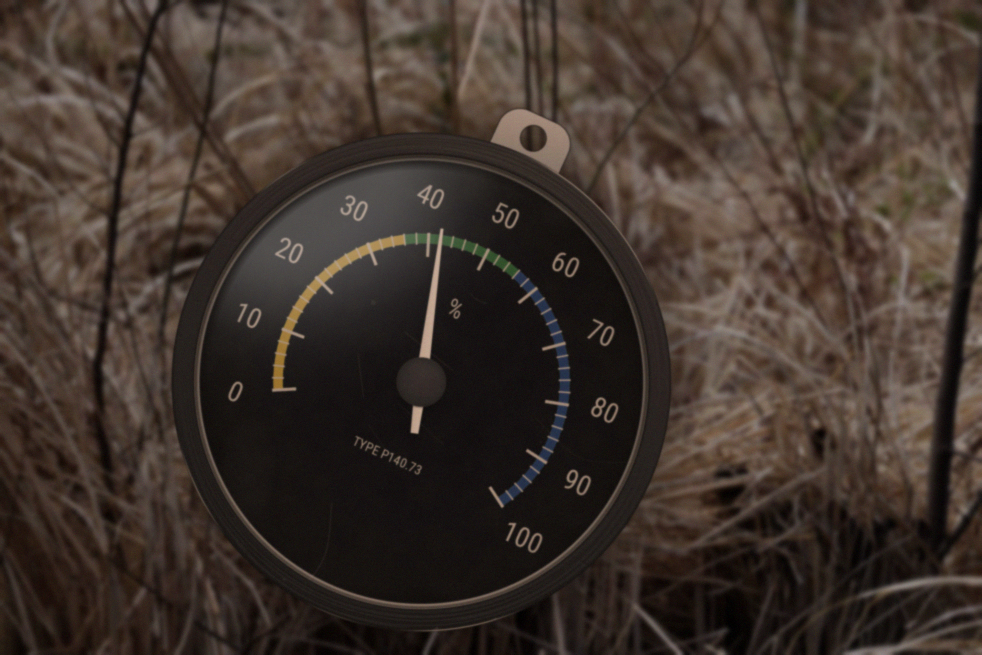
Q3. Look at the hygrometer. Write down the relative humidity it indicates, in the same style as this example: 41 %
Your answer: 42 %
